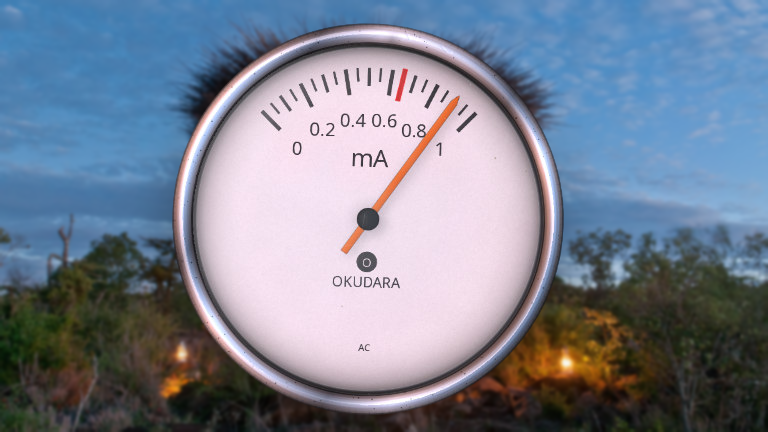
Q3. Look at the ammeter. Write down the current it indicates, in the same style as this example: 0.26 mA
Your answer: 0.9 mA
